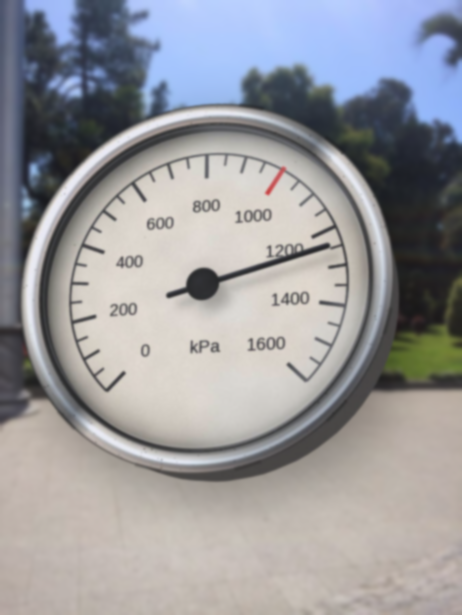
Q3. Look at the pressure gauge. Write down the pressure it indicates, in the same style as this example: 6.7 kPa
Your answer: 1250 kPa
